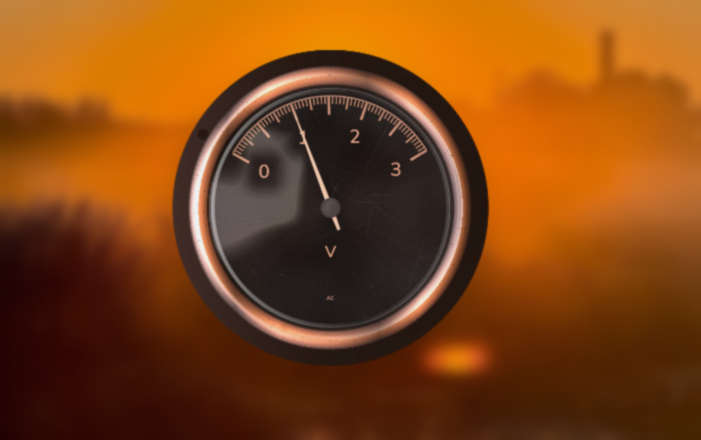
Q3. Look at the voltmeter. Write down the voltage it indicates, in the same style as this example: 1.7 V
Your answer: 1 V
